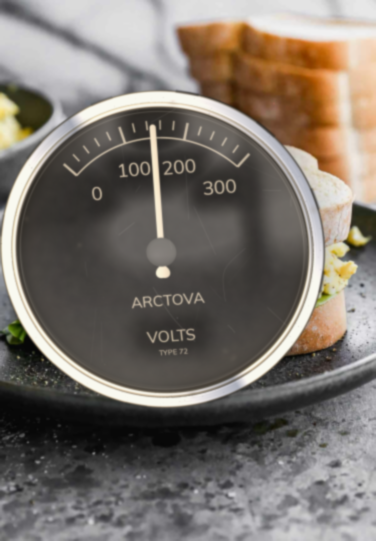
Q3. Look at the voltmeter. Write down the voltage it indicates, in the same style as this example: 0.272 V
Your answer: 150 V
